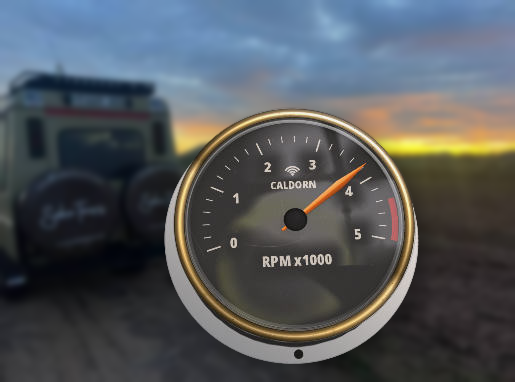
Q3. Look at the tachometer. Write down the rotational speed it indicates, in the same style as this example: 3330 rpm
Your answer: 3800 rpm
